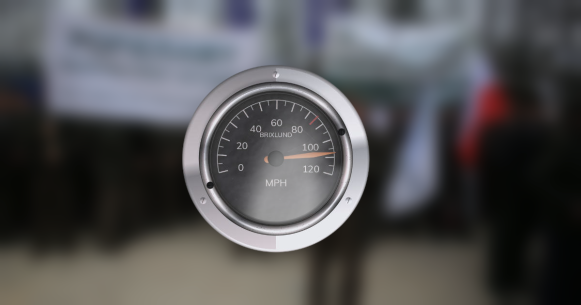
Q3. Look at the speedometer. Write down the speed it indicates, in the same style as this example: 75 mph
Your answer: 107.5 mph
